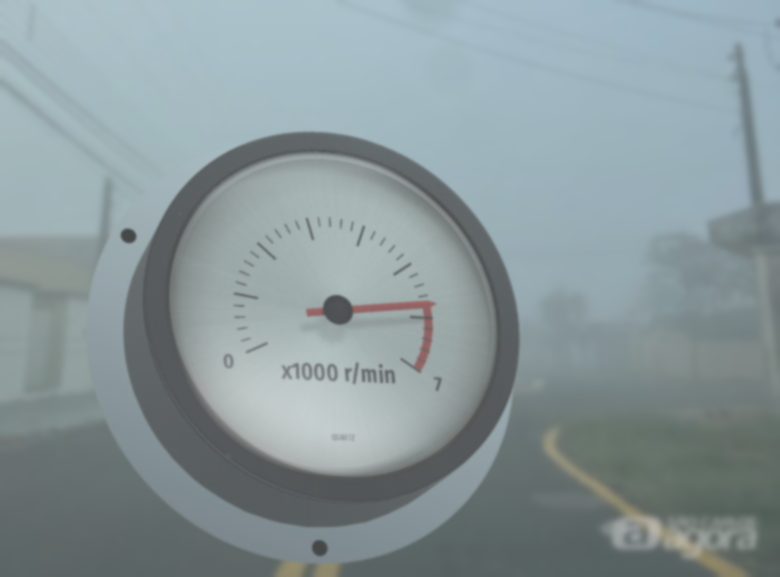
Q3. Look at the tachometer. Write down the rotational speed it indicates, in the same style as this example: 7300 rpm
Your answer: 5800 rpm
